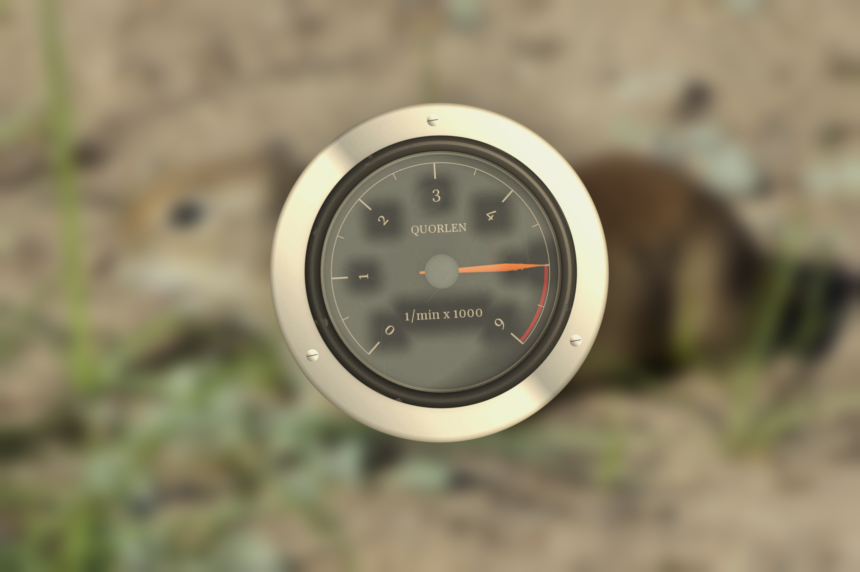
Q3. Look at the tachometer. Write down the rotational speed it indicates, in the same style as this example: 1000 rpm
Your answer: 5000 rpm
